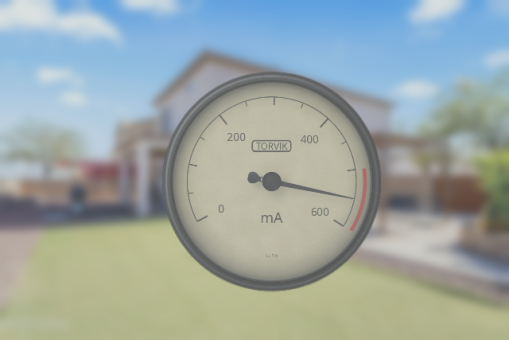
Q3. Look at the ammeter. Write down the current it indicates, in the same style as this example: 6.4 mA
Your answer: 550 mA
